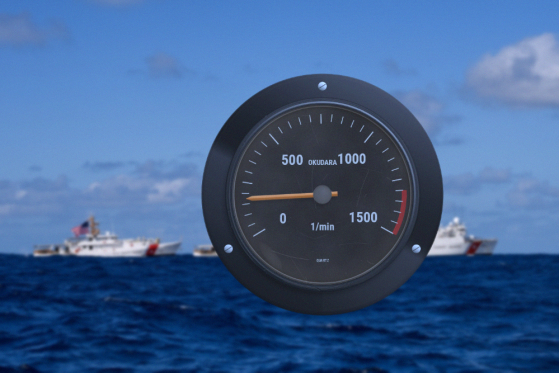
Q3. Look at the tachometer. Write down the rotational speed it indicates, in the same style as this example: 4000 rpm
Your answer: 175 rpm
